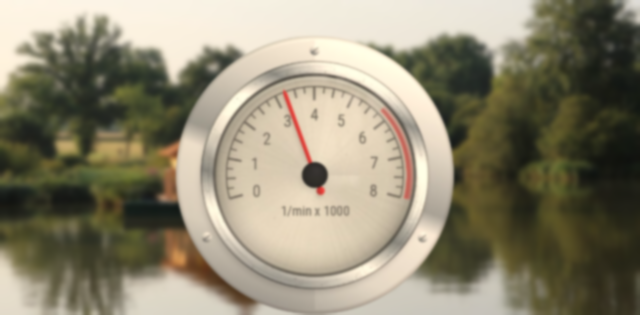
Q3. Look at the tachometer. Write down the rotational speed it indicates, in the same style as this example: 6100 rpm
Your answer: 3250 rpm
